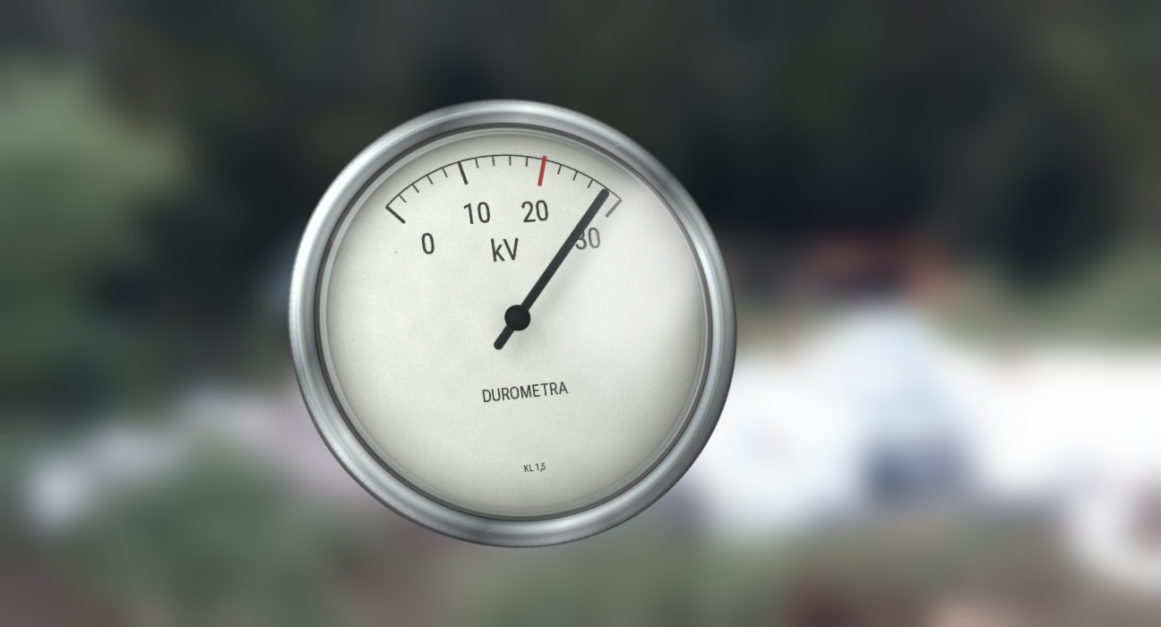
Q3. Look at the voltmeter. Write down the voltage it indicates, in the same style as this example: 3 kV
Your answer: 28 kV
